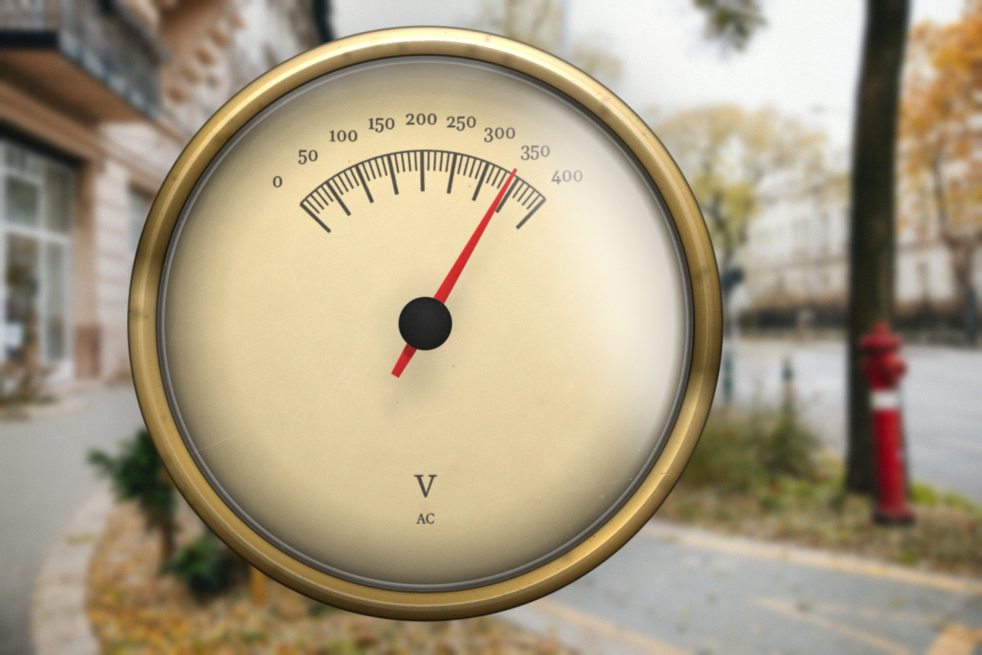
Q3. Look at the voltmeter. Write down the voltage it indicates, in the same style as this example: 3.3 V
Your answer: 340 V
